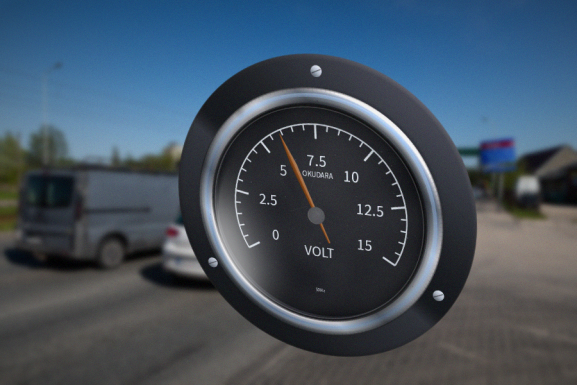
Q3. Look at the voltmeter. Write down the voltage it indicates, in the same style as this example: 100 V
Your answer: 6 V
